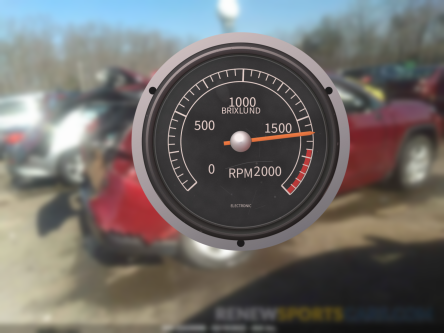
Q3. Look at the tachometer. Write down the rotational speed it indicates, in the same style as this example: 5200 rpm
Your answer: 1600 rpm
